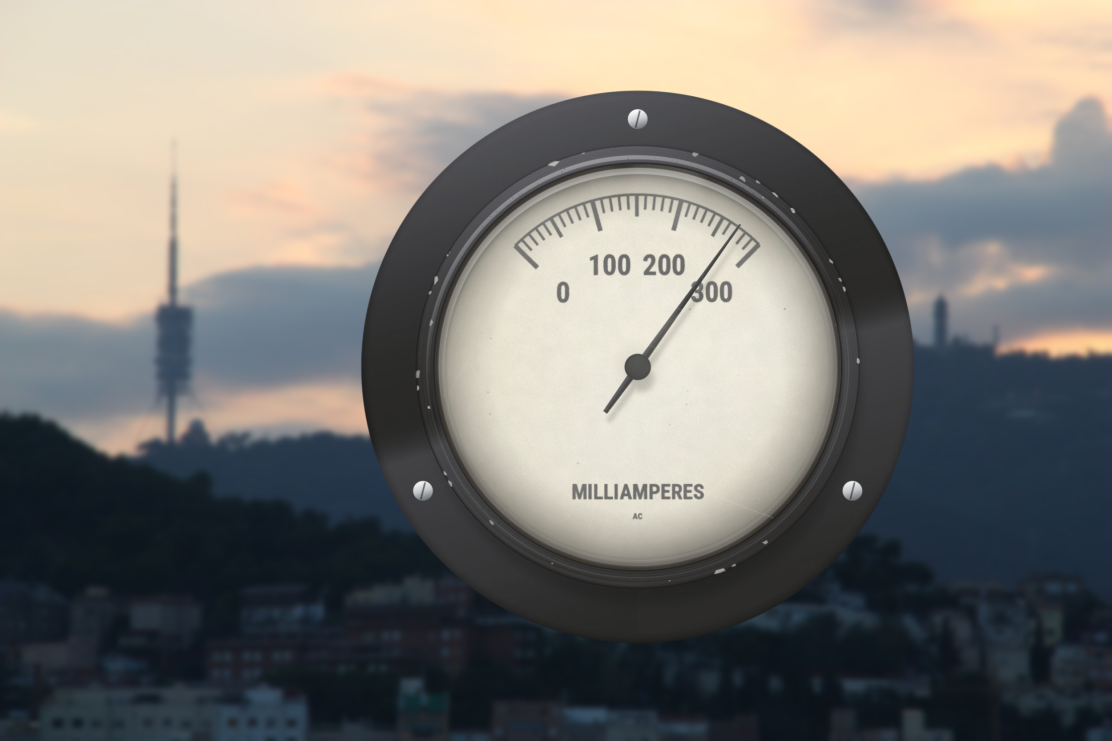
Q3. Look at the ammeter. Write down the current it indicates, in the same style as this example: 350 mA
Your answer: 270 mA
